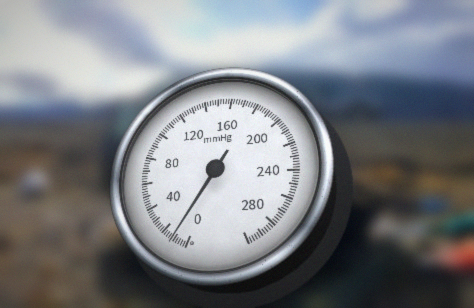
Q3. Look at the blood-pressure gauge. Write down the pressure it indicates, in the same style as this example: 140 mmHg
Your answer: 10 mmHg
